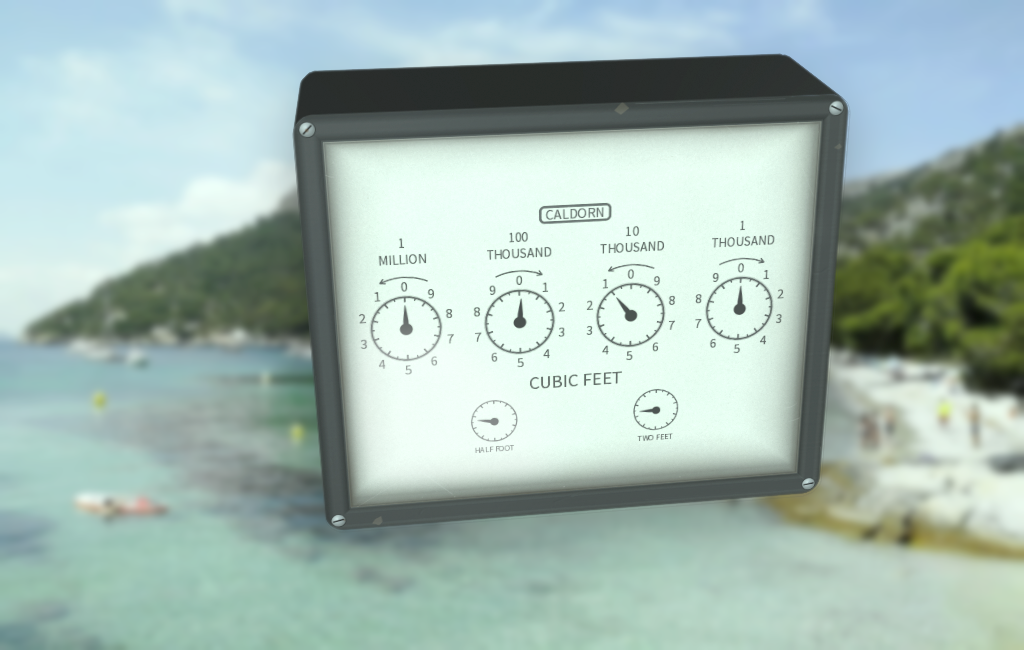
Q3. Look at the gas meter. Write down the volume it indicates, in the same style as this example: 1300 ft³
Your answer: 1000 ft³
